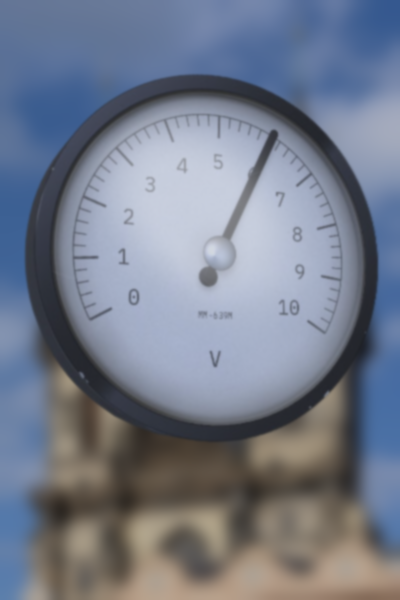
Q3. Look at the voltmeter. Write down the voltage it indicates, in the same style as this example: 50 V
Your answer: 6 V
